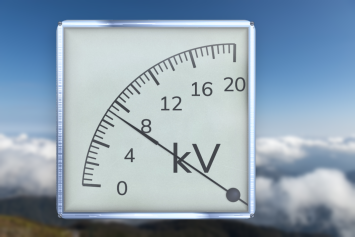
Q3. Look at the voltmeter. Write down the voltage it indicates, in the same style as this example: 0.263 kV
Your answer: 7 kV
